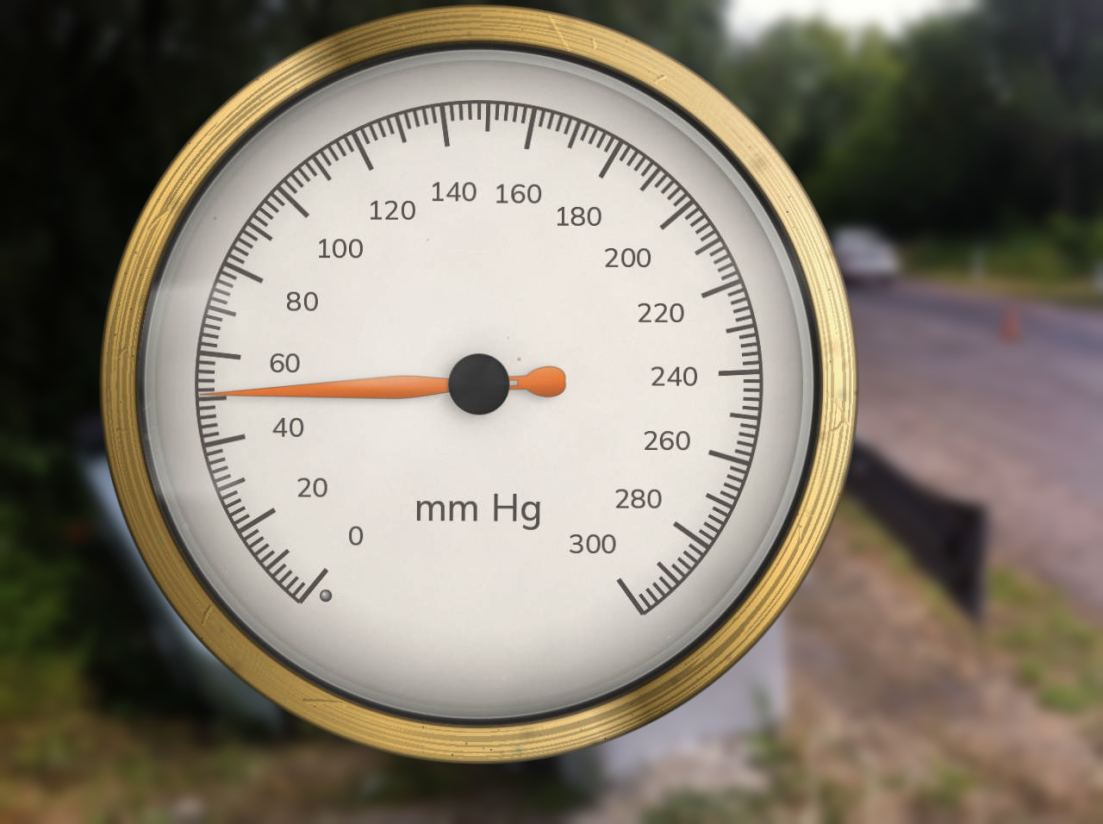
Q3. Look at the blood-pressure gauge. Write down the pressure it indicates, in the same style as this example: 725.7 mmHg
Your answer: 51 mmHg
